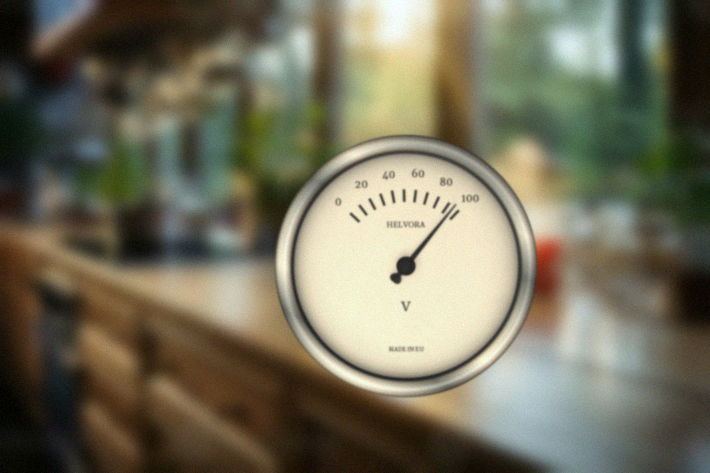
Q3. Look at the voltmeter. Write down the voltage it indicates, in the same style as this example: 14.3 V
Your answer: 95 V
